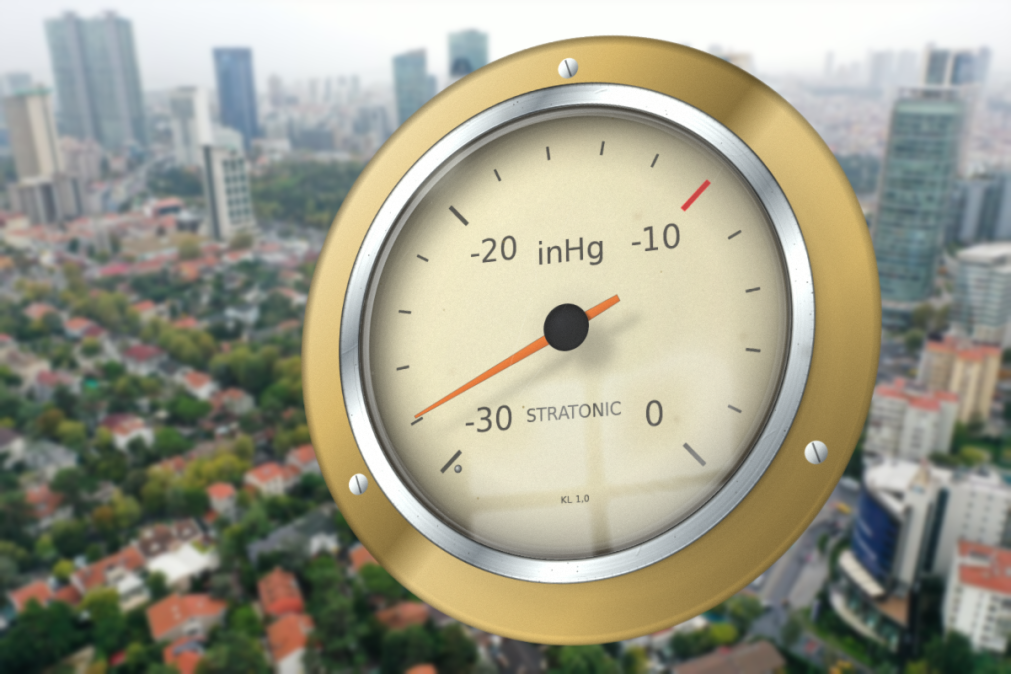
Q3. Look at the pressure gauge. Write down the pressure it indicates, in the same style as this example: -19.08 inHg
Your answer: -28 inHg
